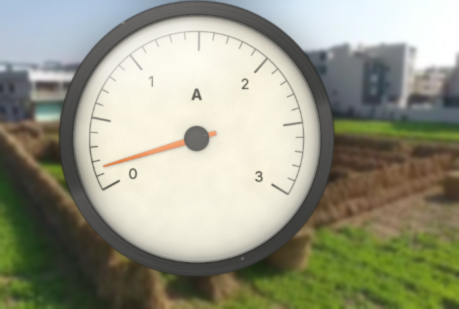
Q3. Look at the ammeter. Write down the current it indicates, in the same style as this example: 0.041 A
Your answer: 0.15 A
